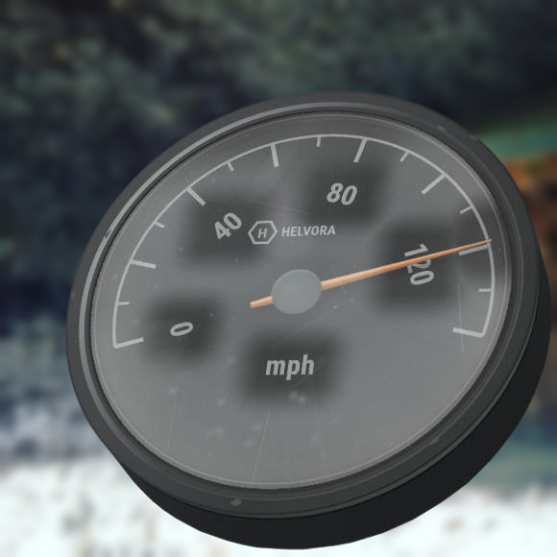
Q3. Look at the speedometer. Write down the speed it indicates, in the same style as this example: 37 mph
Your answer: 120 mph
